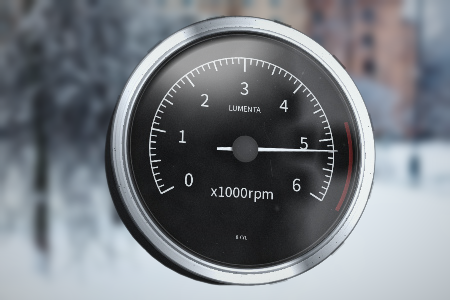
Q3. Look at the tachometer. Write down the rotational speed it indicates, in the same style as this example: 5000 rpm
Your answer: 5200 rpm
